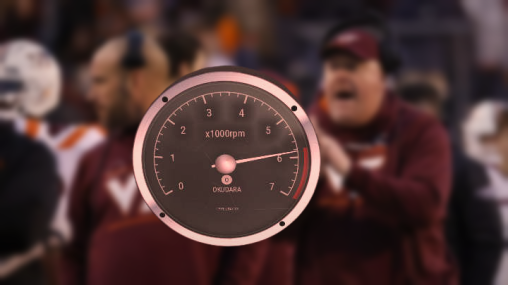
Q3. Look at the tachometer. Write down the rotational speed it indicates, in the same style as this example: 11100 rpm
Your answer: 5800 rpm
